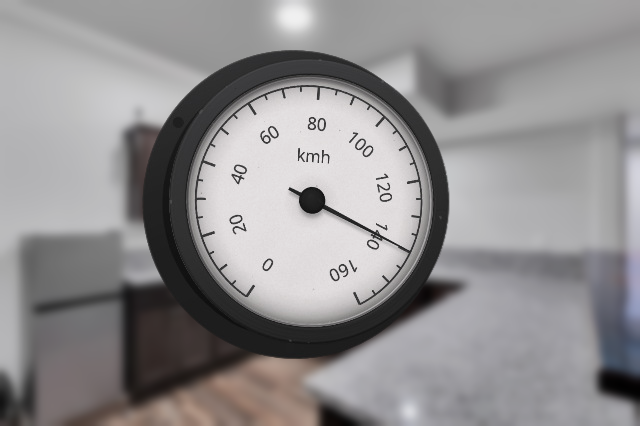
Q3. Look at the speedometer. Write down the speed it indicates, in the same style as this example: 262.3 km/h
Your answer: 140 km/h
